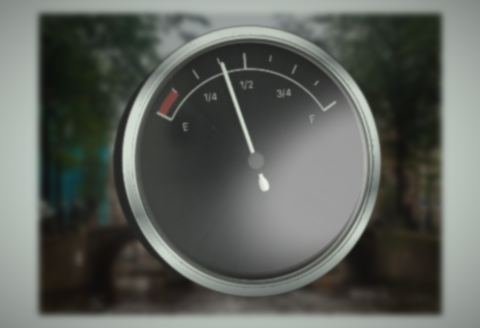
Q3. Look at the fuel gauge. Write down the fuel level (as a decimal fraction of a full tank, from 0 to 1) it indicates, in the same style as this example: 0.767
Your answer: 0.375
